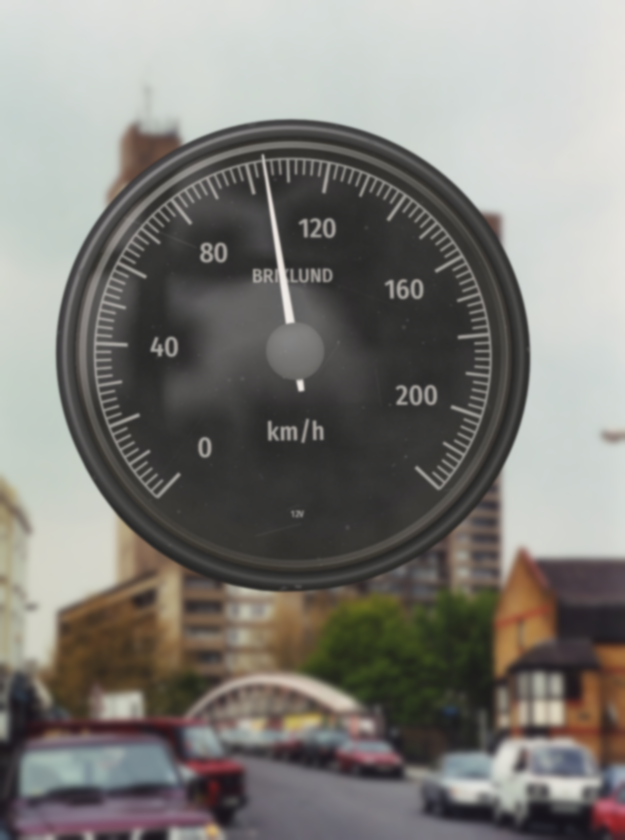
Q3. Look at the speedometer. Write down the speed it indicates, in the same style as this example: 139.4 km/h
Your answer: 104 km/h
